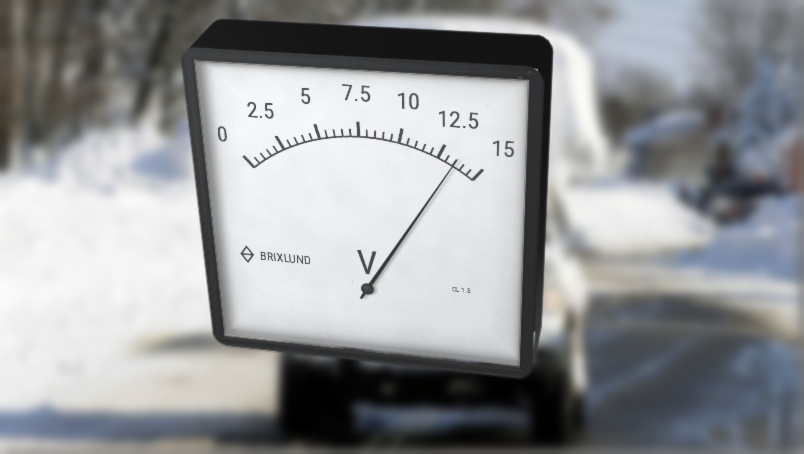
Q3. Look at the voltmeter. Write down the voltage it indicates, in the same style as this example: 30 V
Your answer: 13.5 V
